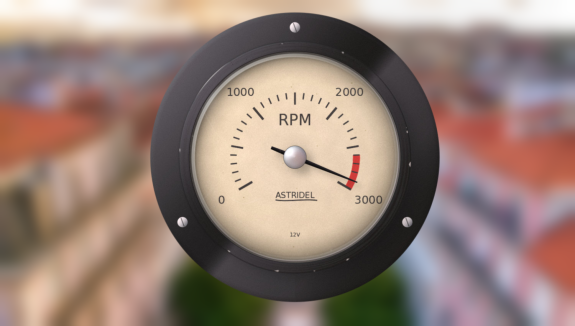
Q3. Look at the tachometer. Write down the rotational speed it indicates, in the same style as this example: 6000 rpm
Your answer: 2900 rpm
